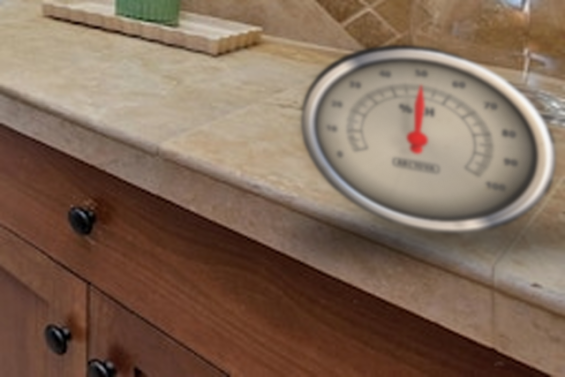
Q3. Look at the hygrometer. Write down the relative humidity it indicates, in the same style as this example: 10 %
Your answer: 50 %
